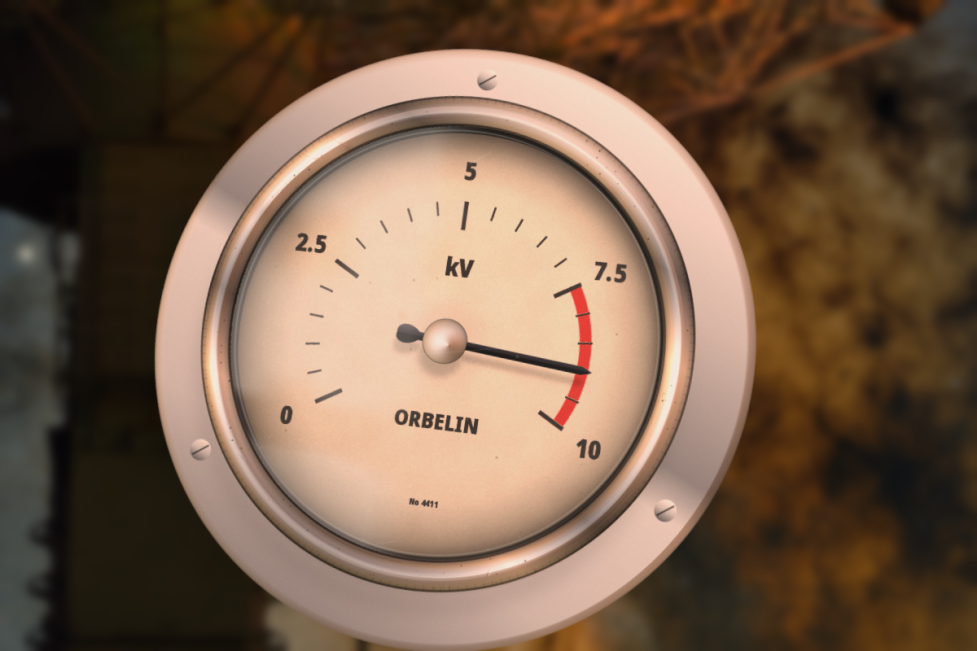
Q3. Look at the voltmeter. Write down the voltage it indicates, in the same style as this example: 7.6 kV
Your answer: 9 kV
